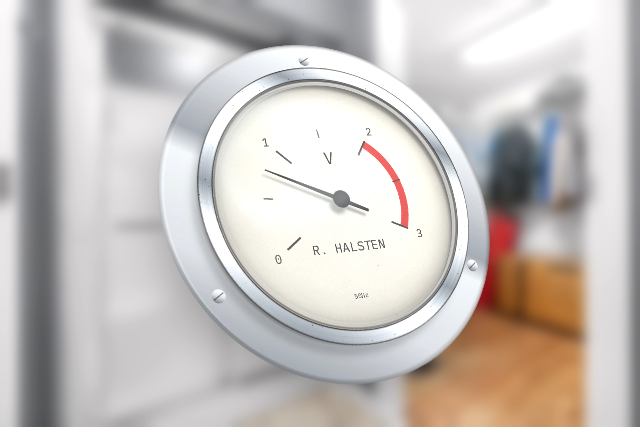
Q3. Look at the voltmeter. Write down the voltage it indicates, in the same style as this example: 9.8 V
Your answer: 0.75 V
